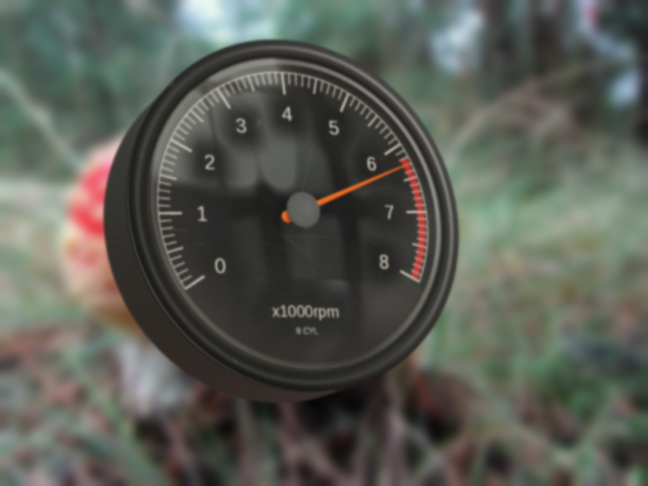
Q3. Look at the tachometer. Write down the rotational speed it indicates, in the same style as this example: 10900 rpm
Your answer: 6300 rpm
